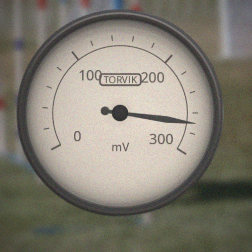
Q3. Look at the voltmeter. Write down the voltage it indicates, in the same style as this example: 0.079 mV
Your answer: 270 mV
